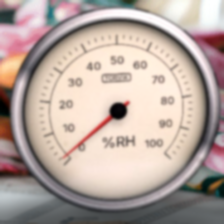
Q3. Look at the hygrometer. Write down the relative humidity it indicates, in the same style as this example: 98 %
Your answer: 2 %
